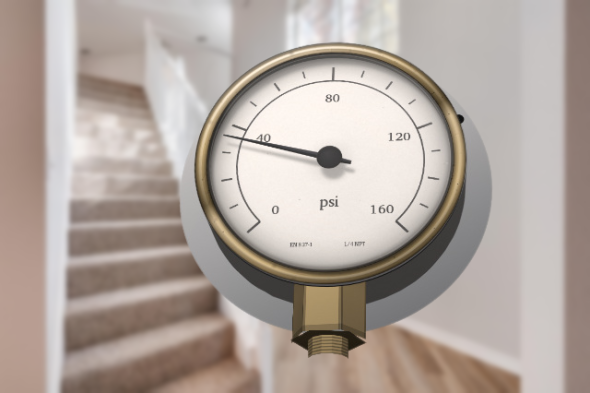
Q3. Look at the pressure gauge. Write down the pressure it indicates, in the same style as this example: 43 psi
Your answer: 35 psi
